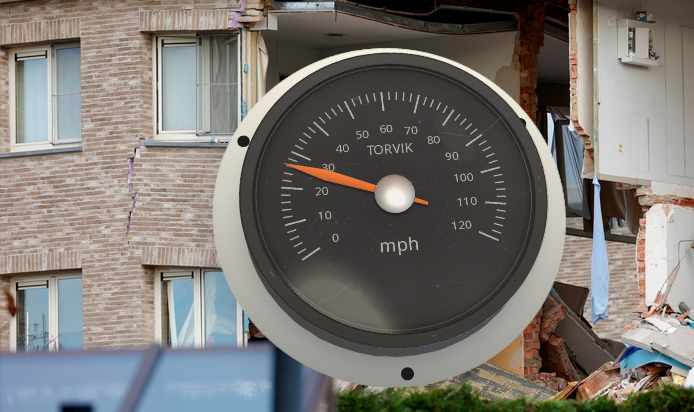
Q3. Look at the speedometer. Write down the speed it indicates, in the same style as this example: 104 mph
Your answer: 26 mph
